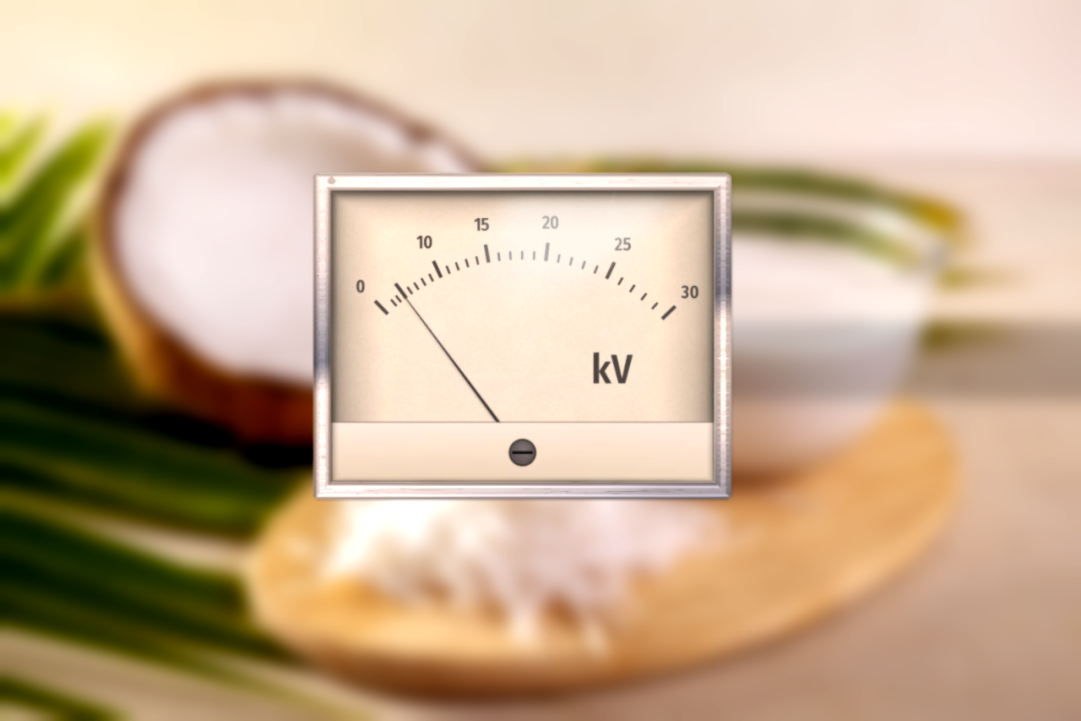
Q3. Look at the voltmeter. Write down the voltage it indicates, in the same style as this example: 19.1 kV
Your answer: 5 kV
